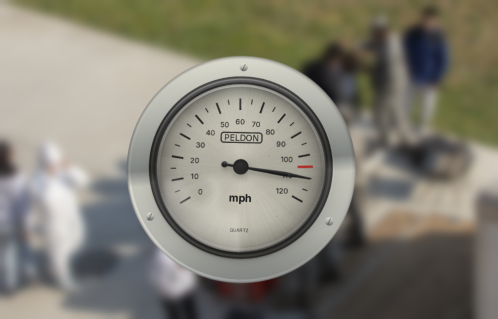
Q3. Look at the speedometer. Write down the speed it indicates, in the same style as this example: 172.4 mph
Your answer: 110 mph
